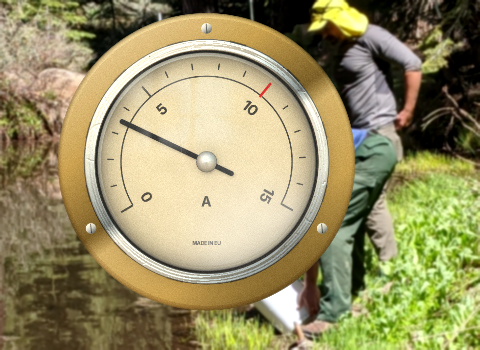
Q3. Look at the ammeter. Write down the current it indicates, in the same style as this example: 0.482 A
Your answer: 3.5 A
